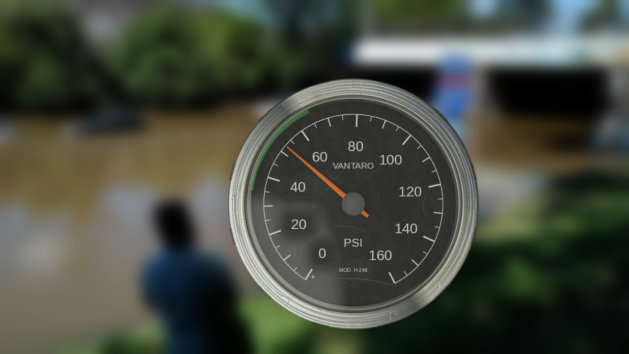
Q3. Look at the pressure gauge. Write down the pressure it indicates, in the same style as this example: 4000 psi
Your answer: 52.5 psi
